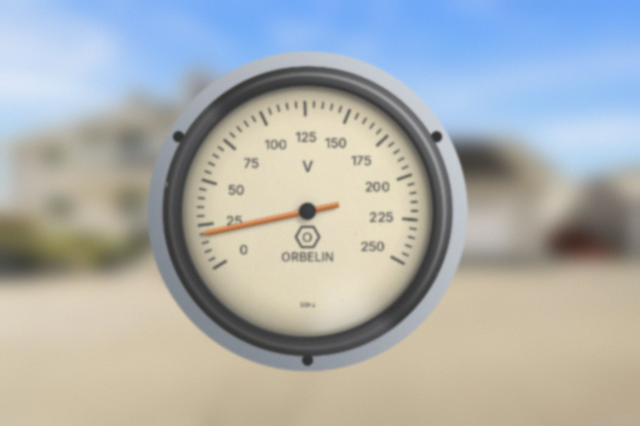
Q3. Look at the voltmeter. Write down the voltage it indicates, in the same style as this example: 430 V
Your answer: 20 V
